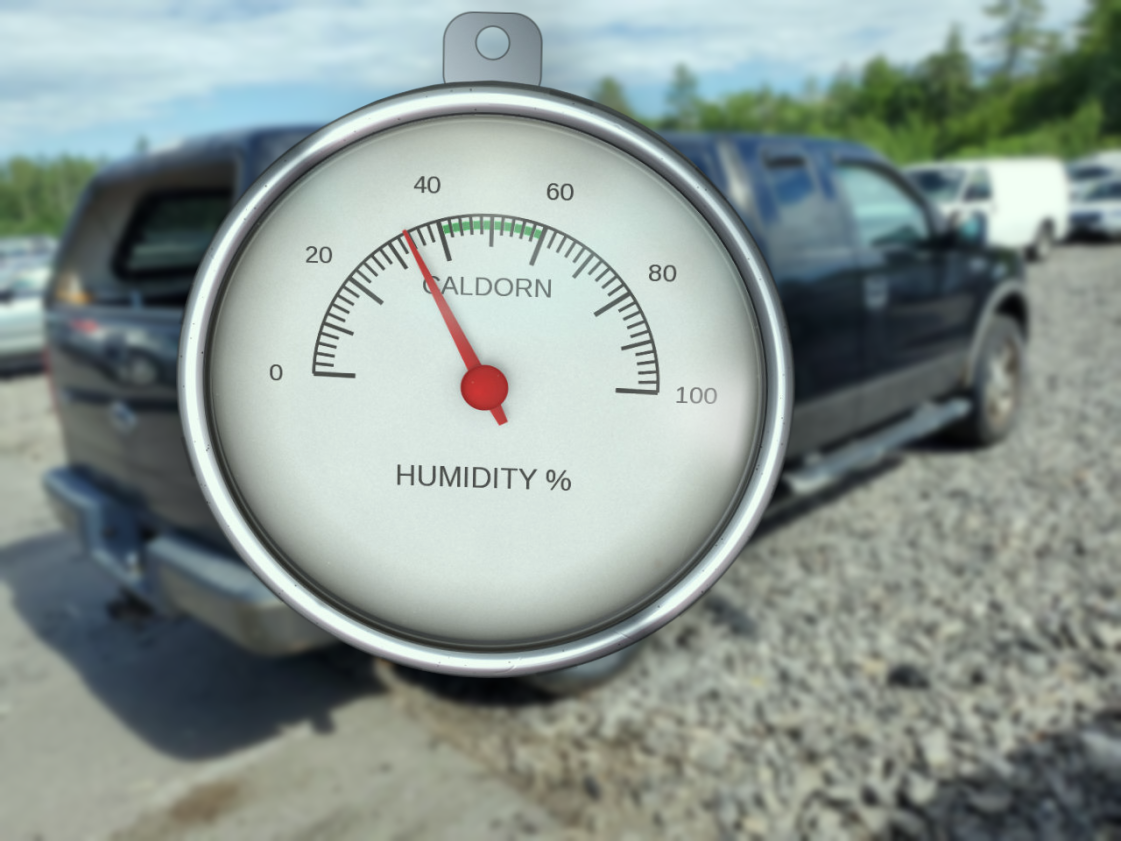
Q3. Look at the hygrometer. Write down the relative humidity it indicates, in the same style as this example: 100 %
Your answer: 34 %
